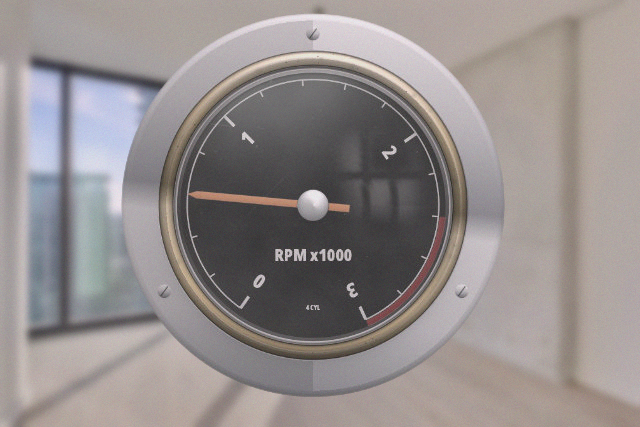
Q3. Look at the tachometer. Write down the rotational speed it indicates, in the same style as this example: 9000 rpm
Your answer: 600 rpm
